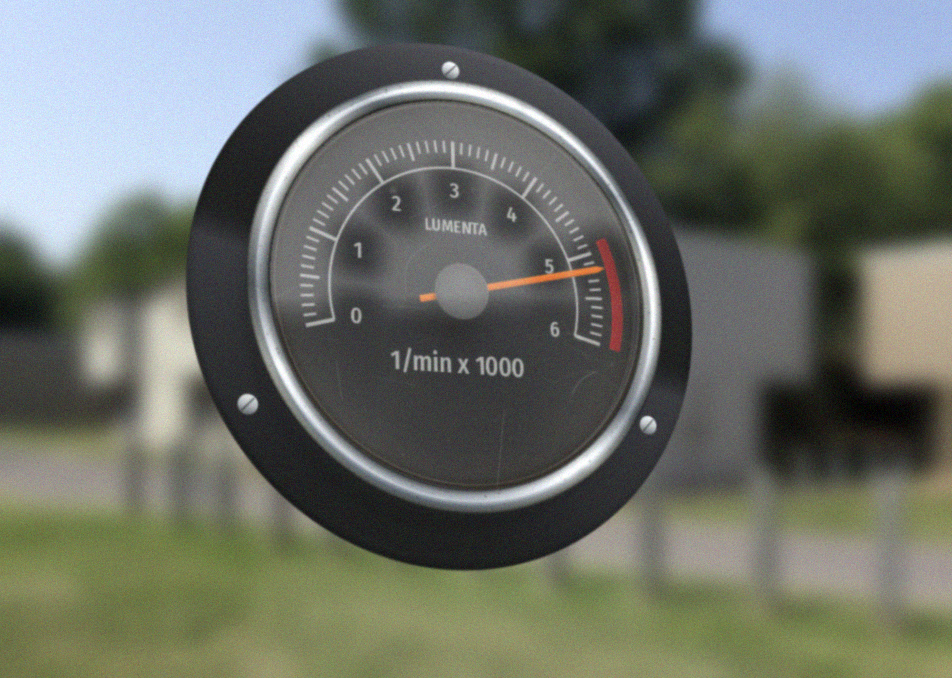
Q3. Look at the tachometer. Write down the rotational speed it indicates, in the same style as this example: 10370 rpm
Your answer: 5200 rpm
